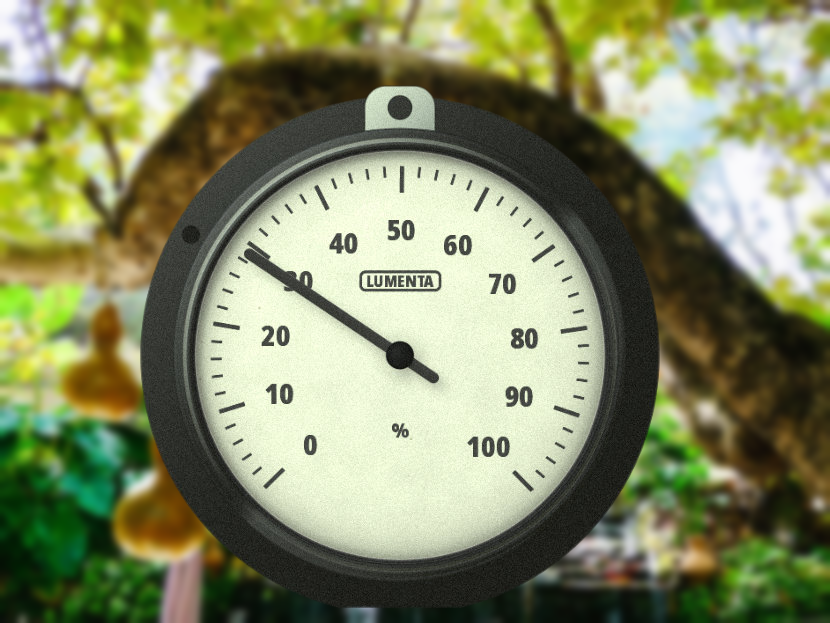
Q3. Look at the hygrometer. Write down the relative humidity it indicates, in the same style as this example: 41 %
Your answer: 29 %
